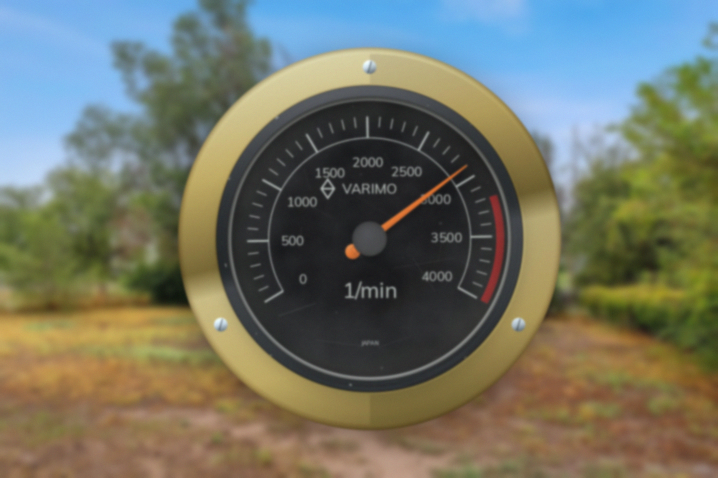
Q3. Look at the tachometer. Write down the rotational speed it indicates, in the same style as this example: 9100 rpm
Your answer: 2900 rpm
